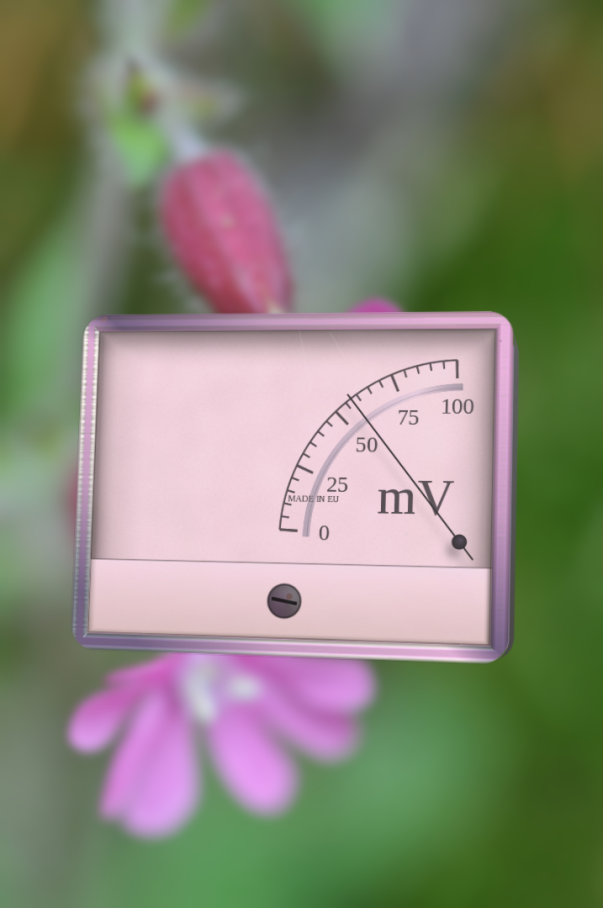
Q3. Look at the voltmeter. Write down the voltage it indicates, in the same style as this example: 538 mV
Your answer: 57.5 mV
